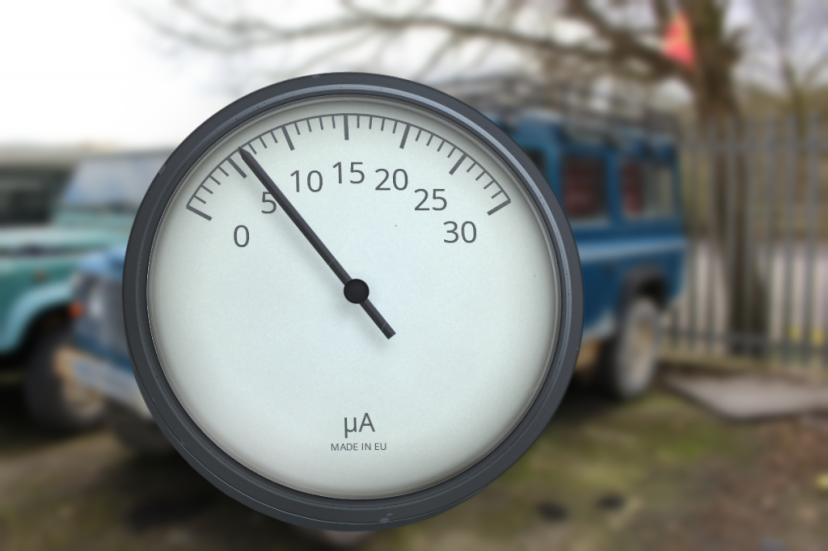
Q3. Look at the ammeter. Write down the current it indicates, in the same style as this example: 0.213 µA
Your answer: 6 µA
